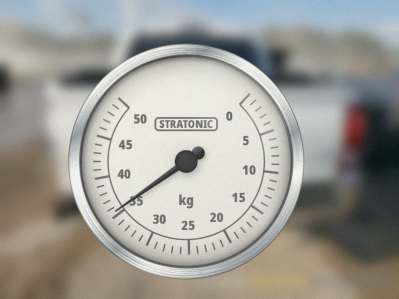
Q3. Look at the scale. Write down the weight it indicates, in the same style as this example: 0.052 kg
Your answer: 35.5 kg
